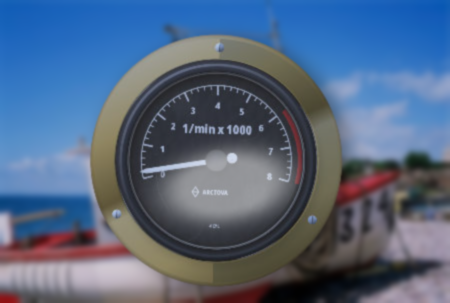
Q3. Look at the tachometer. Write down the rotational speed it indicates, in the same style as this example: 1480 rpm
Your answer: 200 rpm
